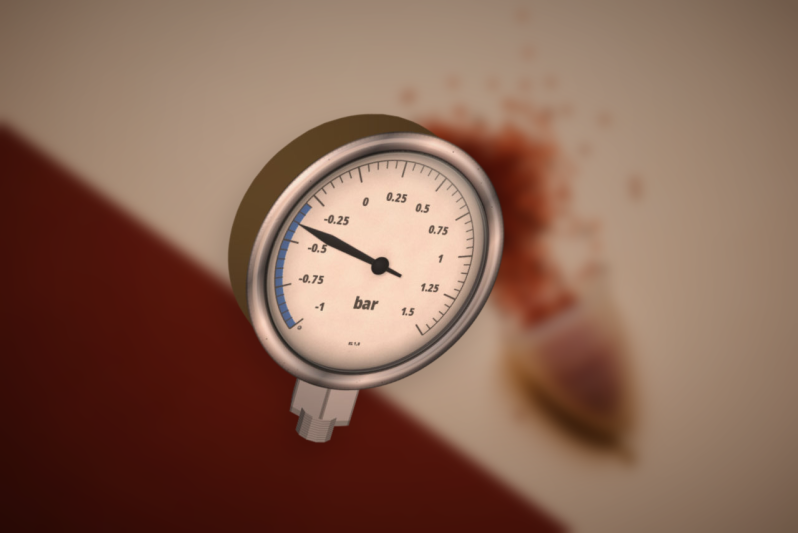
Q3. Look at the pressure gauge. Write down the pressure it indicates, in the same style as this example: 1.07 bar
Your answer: -0.4 bar
